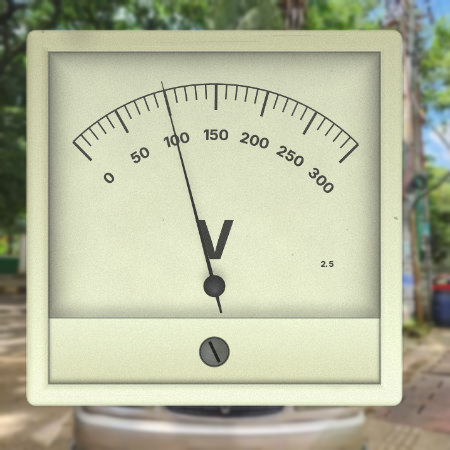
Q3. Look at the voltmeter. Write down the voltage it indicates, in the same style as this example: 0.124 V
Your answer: 100 V
